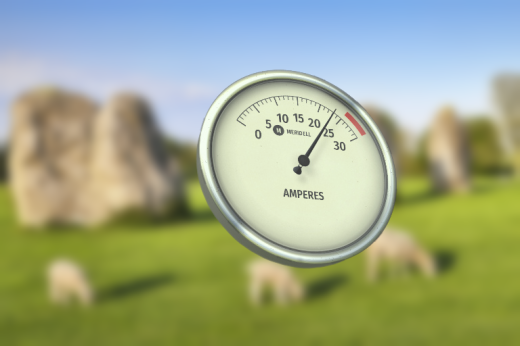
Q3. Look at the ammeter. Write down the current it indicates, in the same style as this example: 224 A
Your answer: 23 A
